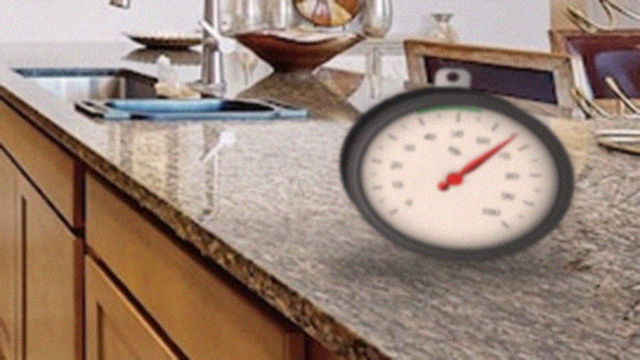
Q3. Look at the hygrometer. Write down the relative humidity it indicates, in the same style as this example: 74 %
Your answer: 65 %
